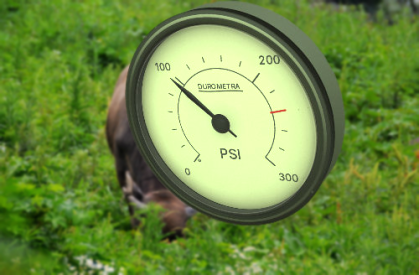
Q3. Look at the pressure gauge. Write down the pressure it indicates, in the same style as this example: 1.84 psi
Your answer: 100 psi
